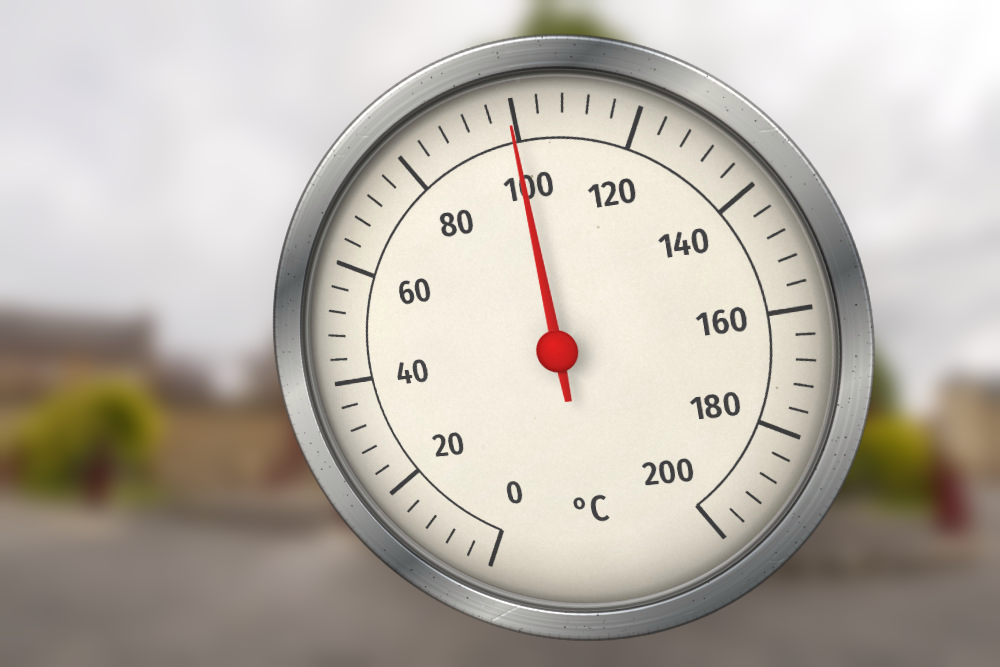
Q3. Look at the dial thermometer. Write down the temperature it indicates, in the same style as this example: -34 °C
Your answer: 100 °C
